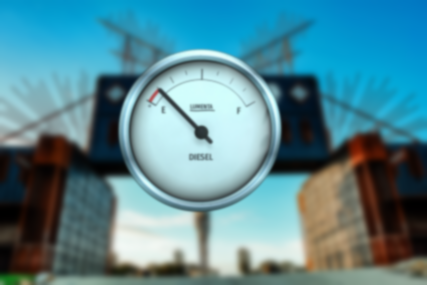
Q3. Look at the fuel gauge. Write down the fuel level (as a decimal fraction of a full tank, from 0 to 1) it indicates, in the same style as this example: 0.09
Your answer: 0.125
